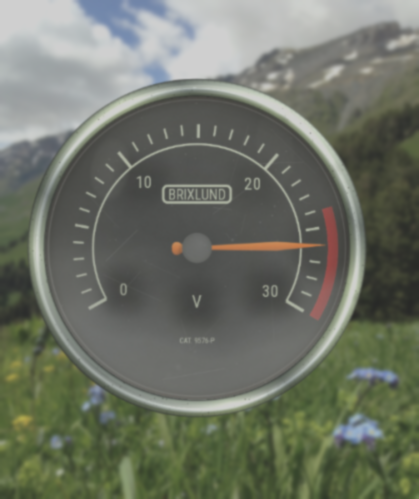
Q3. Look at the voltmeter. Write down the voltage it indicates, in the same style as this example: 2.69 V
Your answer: 26 V
